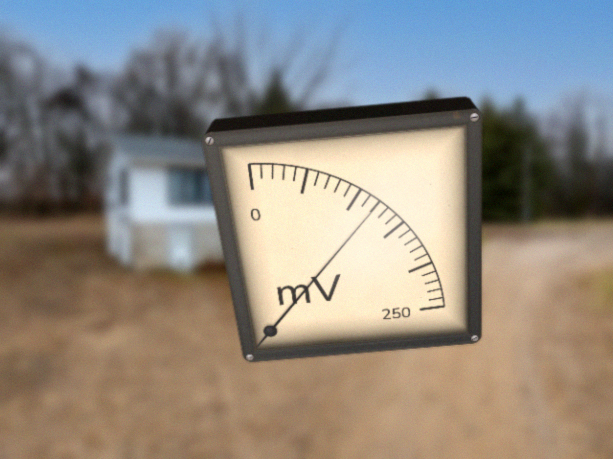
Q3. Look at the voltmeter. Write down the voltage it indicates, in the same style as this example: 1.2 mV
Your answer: 120 mV
